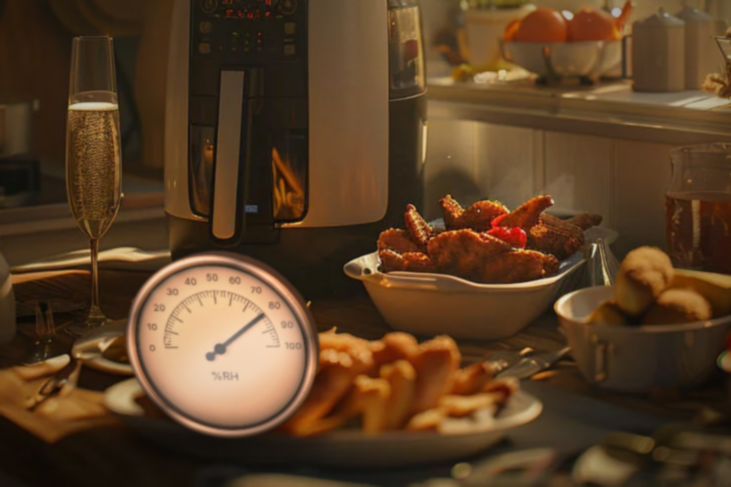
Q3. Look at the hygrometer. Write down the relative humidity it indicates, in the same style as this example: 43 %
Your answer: 80 %
